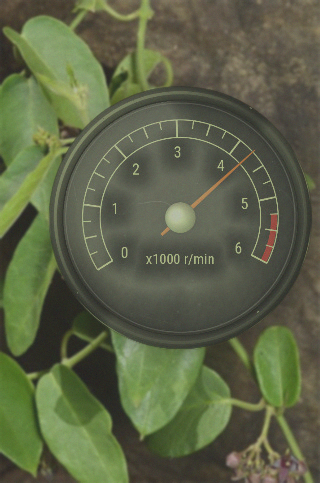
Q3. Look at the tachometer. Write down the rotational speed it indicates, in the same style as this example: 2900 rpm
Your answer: 4250 rpm
